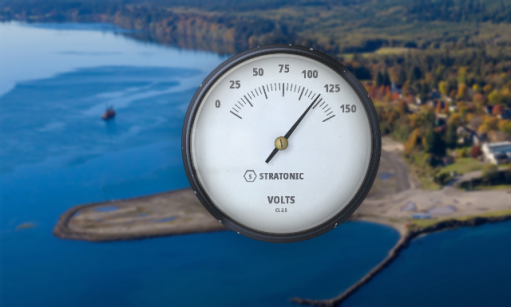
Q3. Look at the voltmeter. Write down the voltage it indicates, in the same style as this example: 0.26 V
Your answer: 120 V
